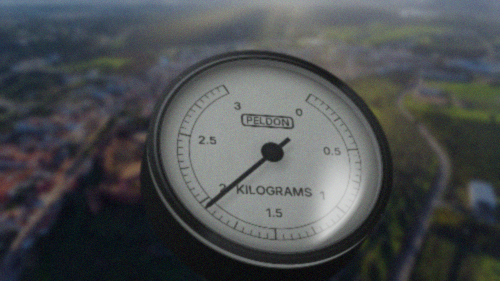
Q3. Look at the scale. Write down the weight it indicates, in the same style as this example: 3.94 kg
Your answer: 1.95 kg
